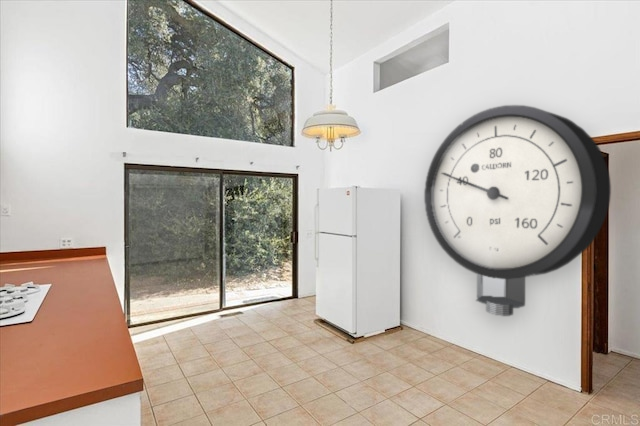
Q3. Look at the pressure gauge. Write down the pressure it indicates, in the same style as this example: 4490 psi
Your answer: 40 psi
